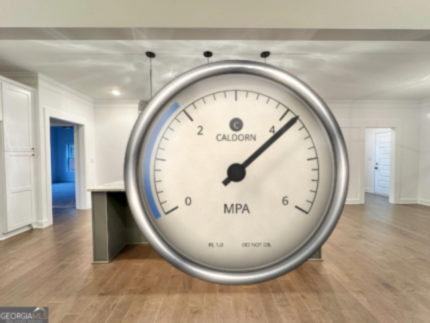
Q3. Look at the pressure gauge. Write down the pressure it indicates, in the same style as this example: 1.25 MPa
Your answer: 4.2 MPa
